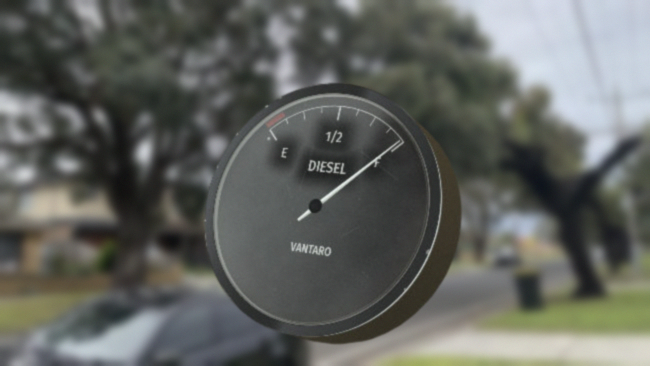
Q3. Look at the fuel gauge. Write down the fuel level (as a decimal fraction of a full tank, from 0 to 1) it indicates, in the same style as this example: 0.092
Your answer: 1
